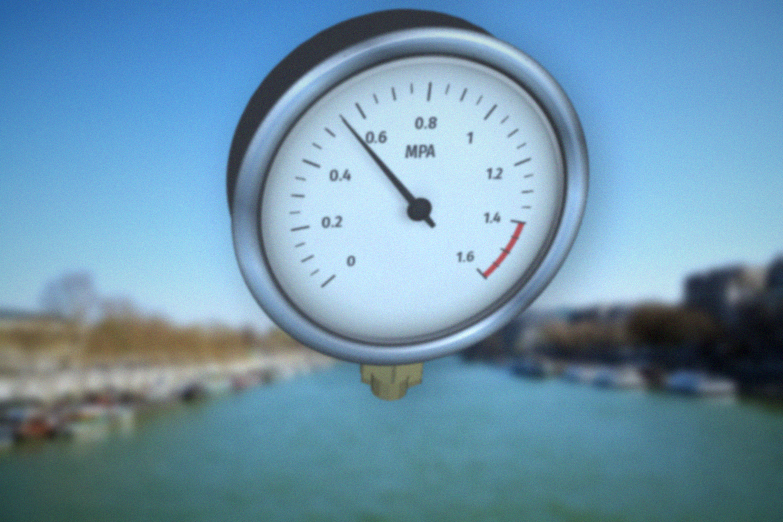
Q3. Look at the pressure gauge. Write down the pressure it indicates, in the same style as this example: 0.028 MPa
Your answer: 0.55 MPa
